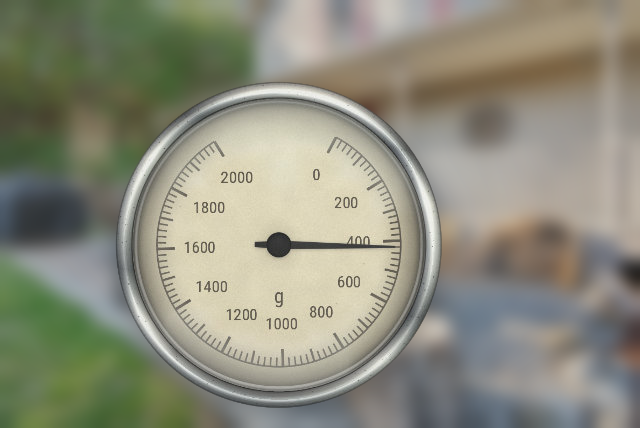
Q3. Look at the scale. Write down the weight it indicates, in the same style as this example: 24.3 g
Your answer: 420 g
